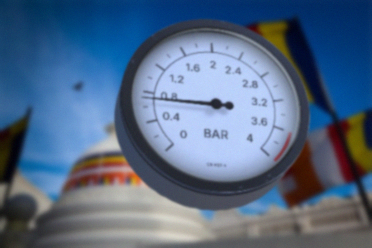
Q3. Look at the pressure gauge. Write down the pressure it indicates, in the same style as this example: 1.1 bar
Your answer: 0.7 bar
